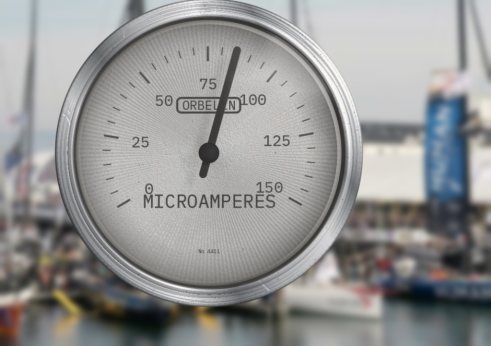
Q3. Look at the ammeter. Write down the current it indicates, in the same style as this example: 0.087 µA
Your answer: 85 µA
